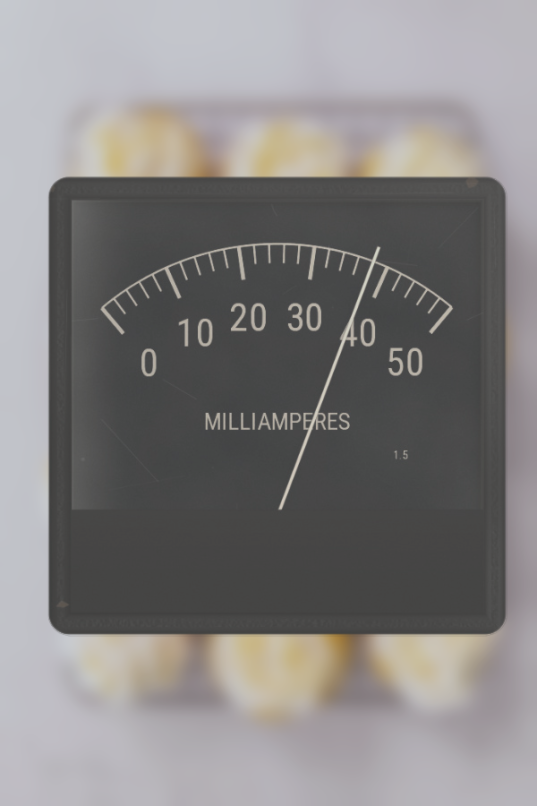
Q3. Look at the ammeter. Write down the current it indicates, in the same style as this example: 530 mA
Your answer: 38 mA
